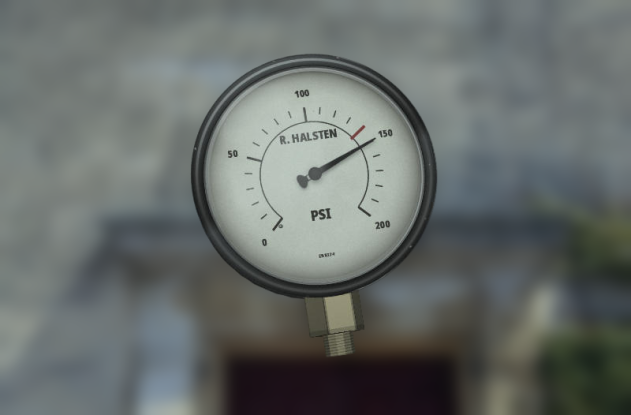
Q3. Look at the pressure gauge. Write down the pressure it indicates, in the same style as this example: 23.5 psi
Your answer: 150 psi
